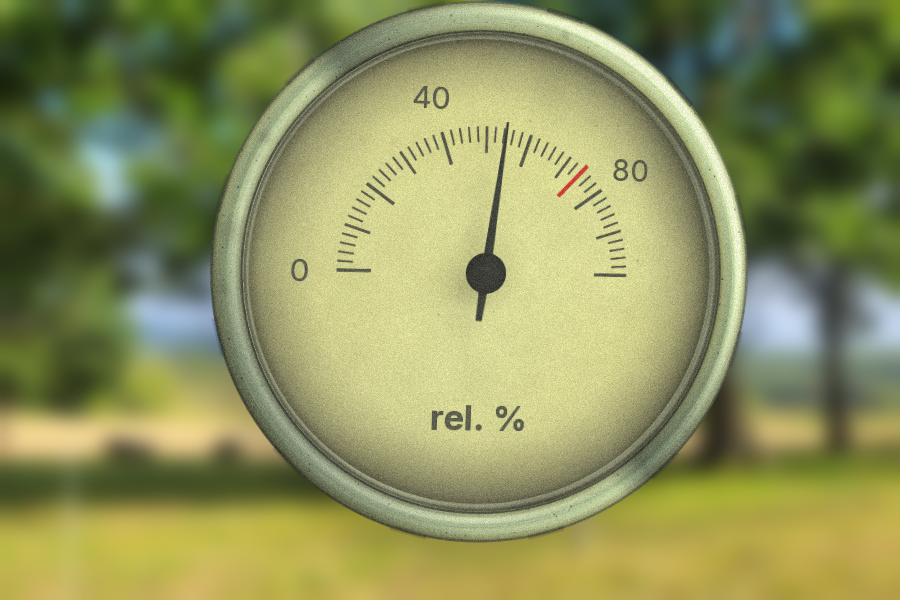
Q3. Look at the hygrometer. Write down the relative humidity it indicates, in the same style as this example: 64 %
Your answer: 54 %
